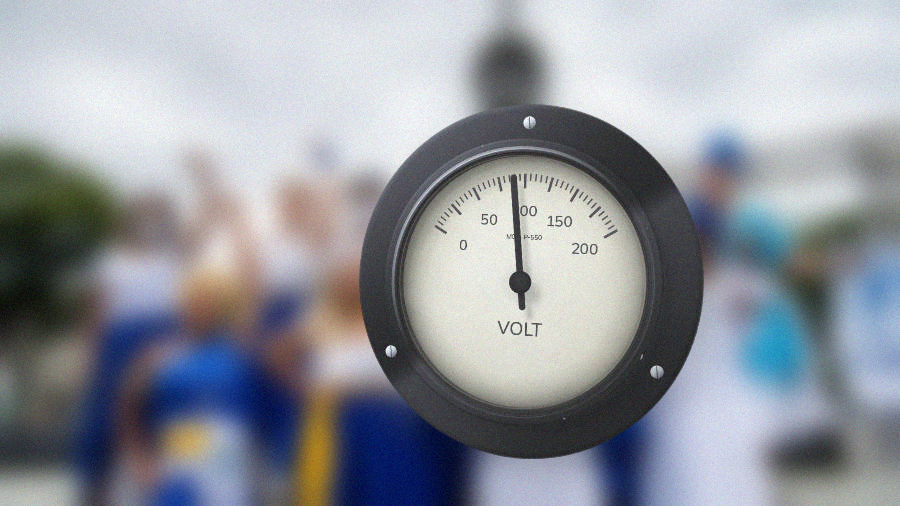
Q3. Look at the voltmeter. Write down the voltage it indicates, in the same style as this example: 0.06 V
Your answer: 90 V
